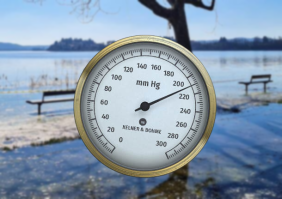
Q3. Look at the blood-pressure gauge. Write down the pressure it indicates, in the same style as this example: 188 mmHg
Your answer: 210 mmHg
